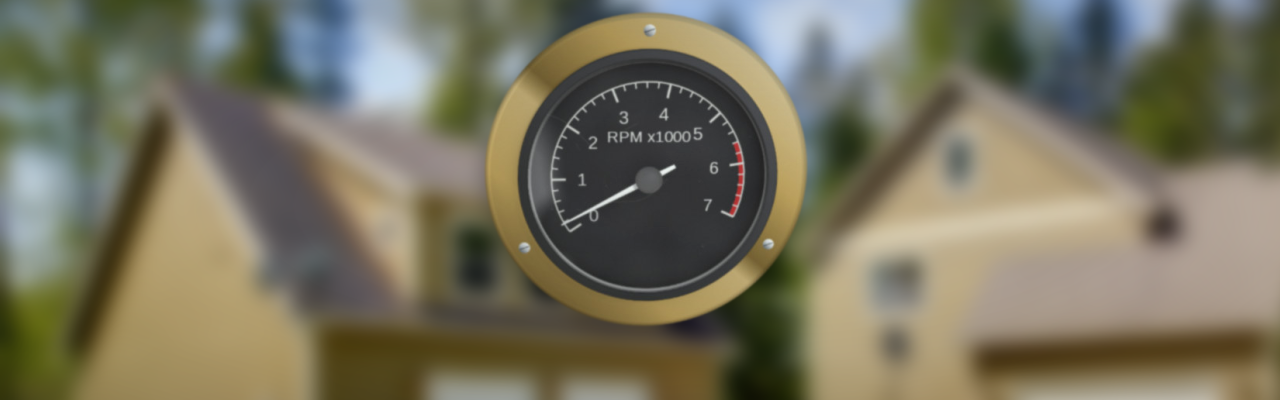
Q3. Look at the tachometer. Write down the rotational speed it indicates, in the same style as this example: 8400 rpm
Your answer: 200 rpm
